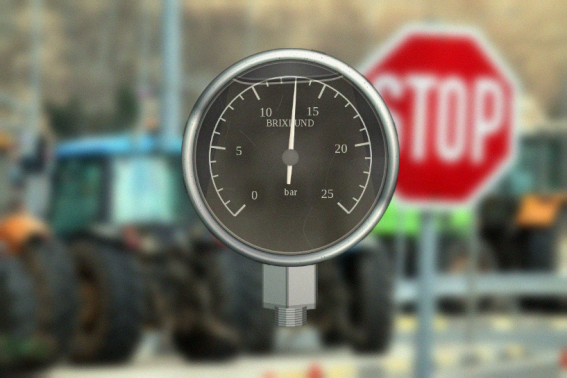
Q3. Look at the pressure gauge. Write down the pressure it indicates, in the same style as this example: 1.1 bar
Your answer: 13 bar
